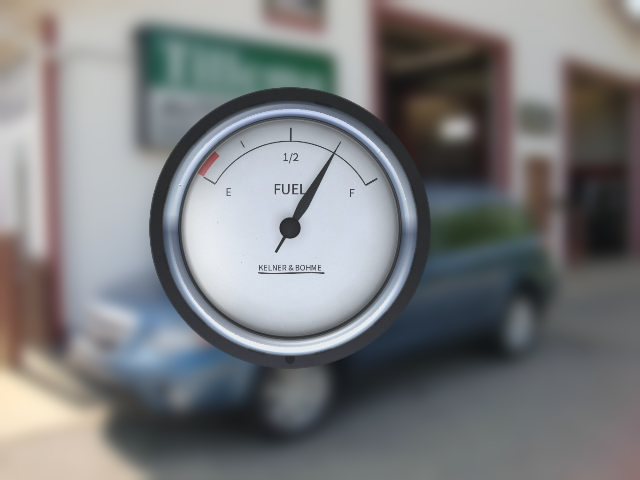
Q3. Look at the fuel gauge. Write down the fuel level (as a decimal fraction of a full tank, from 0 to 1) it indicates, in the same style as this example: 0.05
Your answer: 0.75
